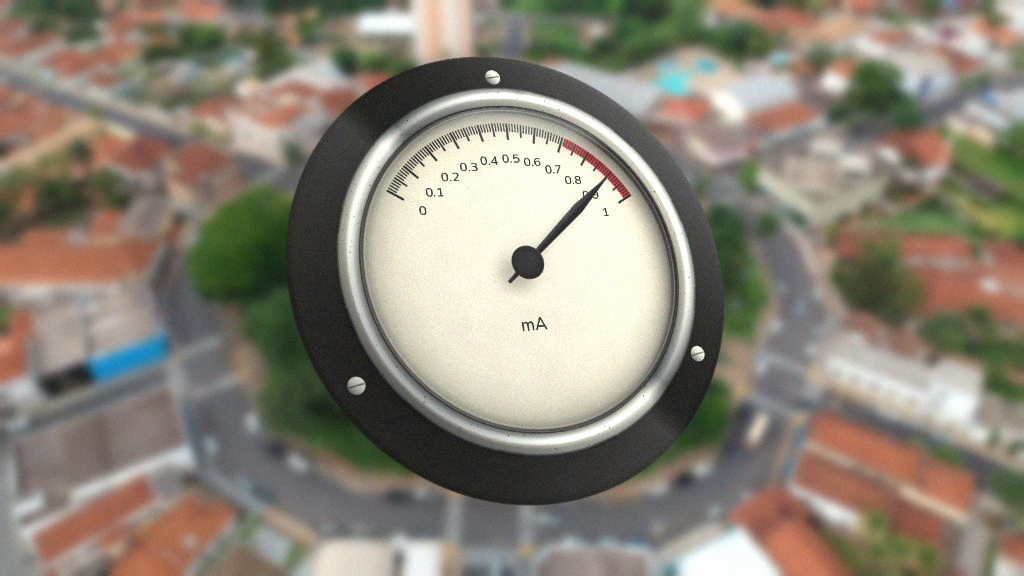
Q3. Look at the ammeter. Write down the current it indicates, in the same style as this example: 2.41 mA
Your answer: 0.9 mA
